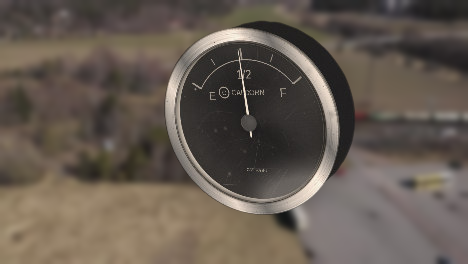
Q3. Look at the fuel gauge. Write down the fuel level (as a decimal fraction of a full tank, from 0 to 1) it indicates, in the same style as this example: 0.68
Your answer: 0.5
